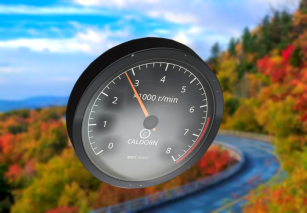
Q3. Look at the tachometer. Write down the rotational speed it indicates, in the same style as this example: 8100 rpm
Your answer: 2800 rpm
